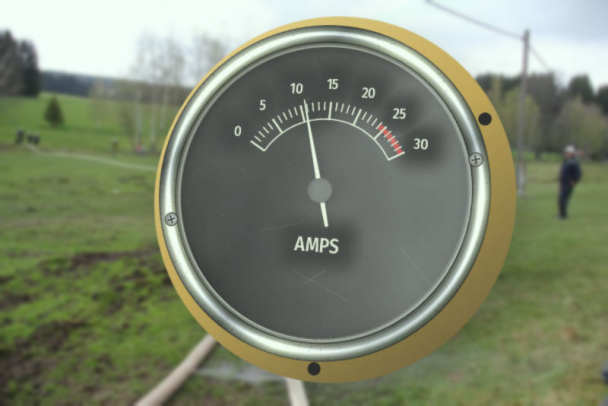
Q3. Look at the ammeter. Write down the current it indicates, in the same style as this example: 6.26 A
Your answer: 11 A
